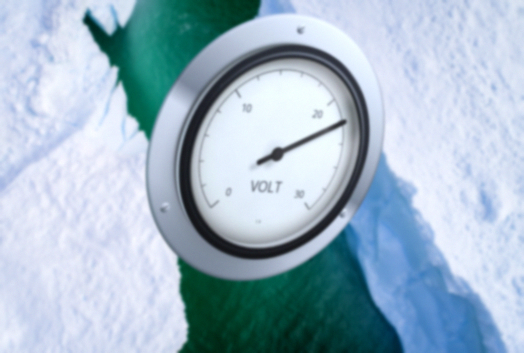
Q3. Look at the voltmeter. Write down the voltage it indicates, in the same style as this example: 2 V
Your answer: 22 V
